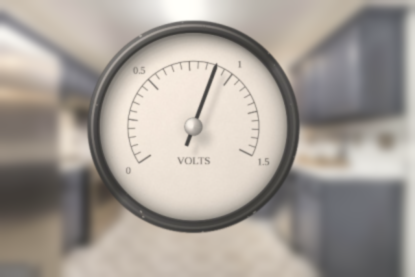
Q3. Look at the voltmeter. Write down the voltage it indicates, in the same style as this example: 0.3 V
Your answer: 0.9 V
